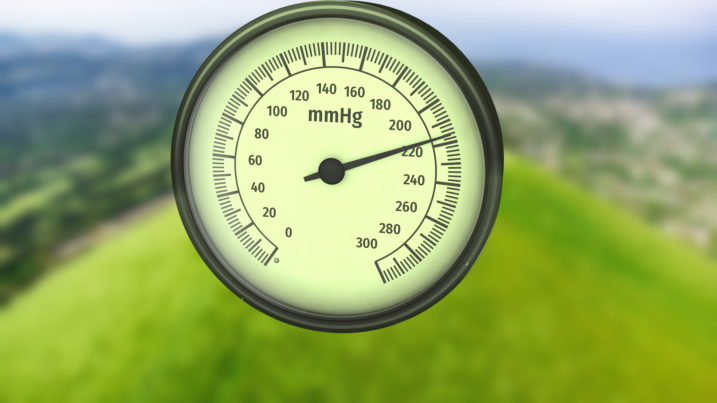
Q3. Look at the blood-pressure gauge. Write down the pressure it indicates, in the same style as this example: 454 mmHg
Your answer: 216 mmHg
